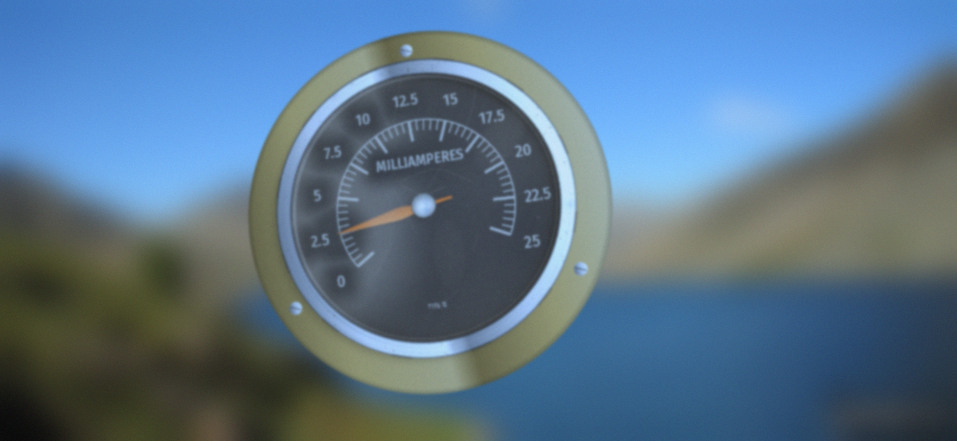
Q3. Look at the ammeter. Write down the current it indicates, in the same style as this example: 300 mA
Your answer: 2.5 mA
